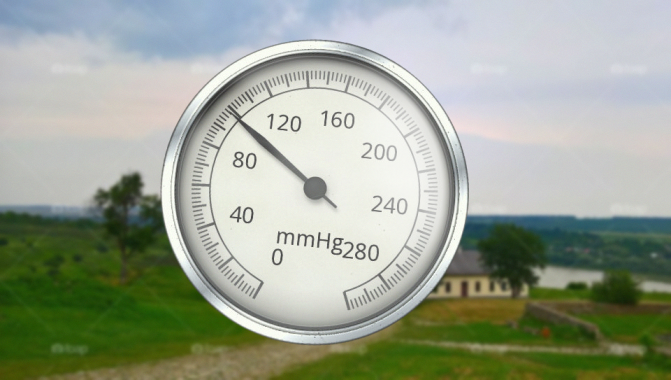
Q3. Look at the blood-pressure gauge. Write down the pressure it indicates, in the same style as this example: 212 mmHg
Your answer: 98 mmHg
